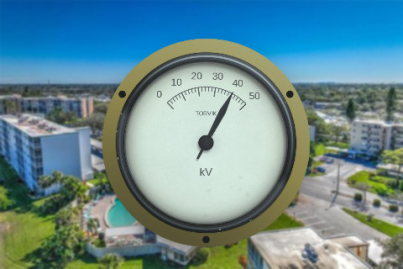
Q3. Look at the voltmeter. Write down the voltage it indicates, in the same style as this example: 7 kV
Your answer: 40 kV
